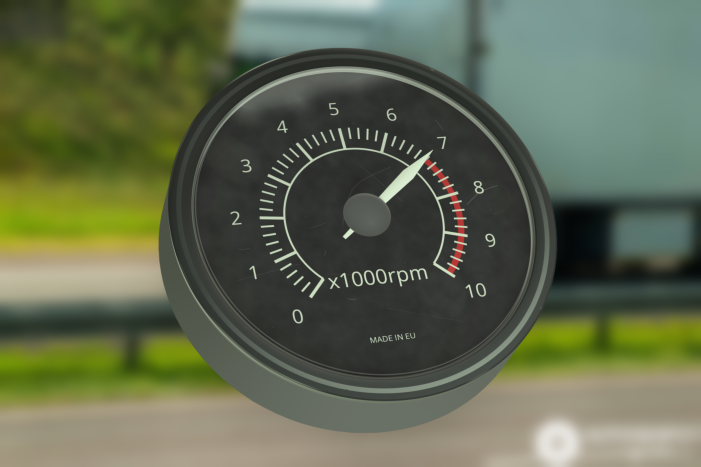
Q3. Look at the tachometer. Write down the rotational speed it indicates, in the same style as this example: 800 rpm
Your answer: 7000 rpm
